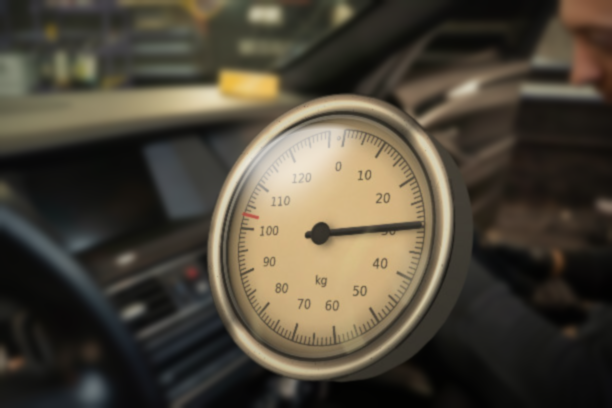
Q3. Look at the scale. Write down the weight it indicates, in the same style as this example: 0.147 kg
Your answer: 30 kg
